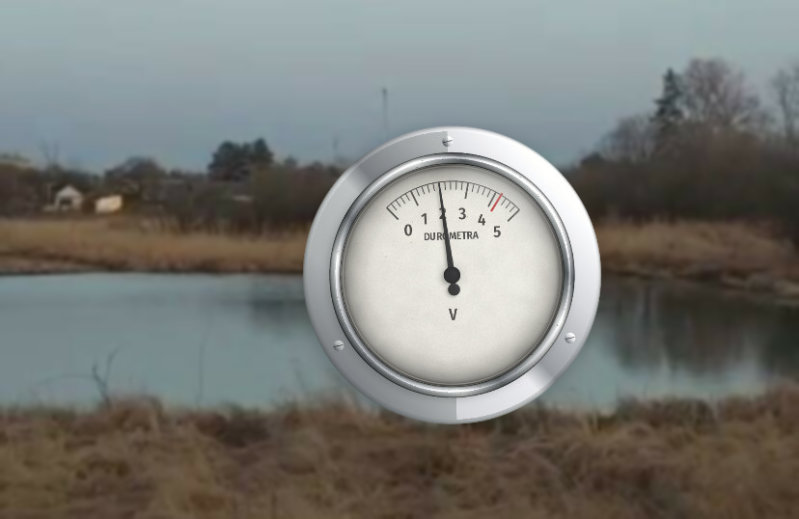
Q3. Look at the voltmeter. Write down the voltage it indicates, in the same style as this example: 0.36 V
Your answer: 2 V
